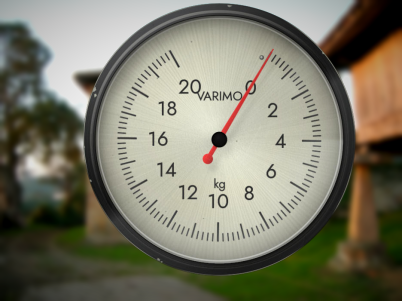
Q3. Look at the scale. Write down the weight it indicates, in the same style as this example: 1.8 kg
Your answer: 0 kg
